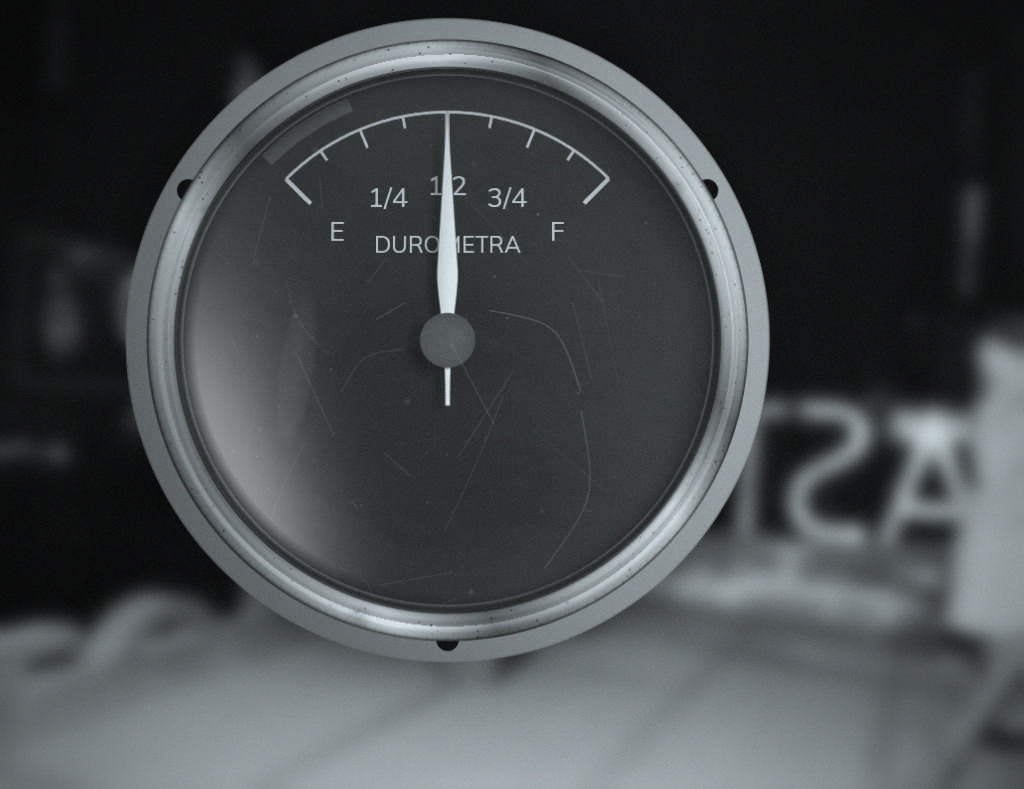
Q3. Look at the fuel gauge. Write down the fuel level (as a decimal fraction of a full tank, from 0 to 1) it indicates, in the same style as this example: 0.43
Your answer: 0.5
